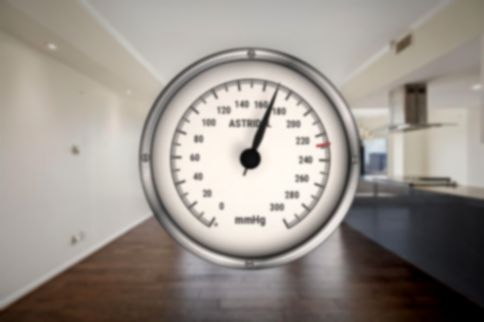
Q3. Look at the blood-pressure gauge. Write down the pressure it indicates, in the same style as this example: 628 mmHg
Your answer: 170 mmHg
